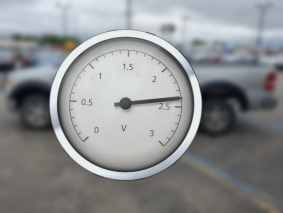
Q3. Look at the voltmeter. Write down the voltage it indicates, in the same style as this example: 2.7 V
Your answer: 2.4 V
